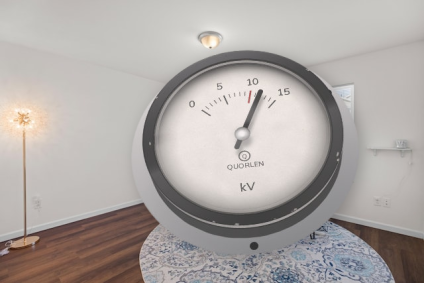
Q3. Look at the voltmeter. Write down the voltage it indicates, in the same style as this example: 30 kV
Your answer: 12 kV
